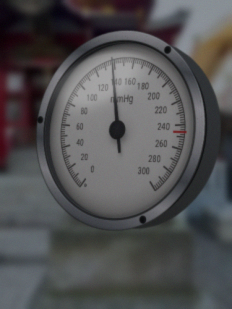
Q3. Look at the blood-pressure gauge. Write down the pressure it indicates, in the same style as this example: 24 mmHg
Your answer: 140 mmHg
